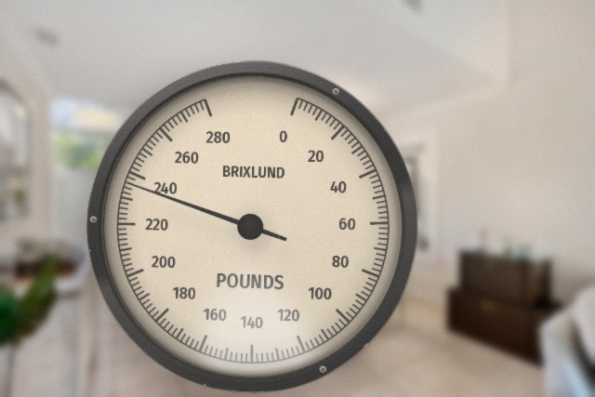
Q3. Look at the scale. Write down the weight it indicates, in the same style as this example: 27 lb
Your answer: 236 lb
